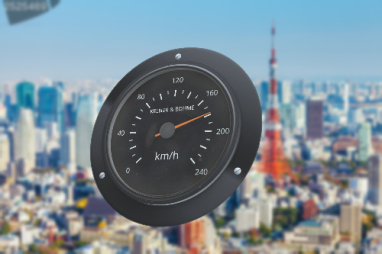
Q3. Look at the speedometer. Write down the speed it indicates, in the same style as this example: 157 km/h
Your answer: 180 km/h
